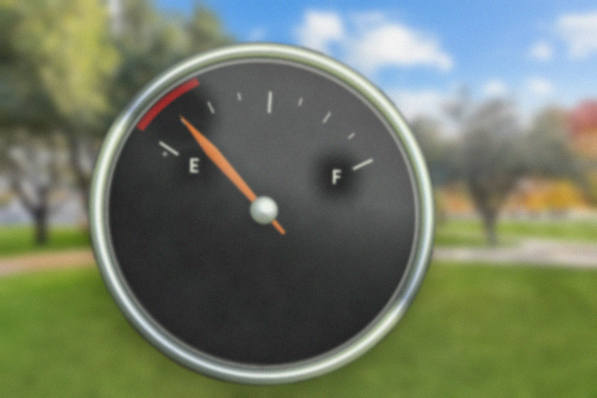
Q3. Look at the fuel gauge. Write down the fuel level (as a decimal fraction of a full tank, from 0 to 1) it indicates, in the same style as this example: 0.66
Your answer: 0.125
